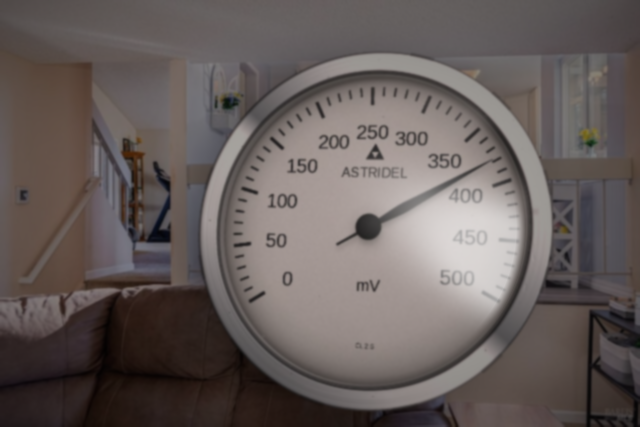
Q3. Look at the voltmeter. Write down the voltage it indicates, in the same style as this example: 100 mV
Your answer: 380 mV
